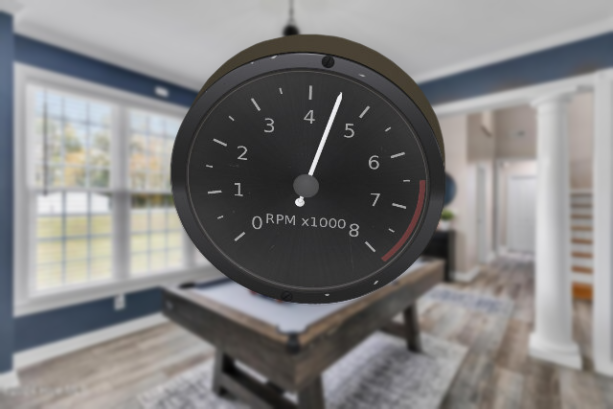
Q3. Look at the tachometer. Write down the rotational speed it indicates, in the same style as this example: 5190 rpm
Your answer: 4500 rpm
